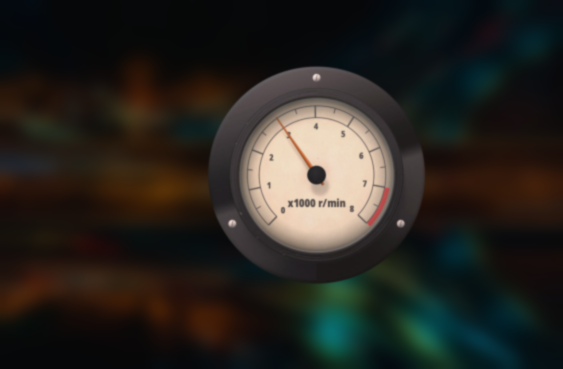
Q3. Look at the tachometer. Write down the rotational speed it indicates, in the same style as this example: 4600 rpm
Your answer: 3000 rpm
